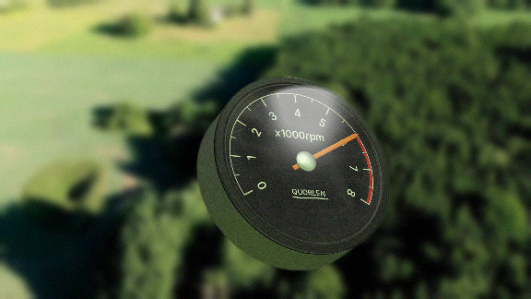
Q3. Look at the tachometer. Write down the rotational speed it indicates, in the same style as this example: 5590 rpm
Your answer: 6000 rpm
